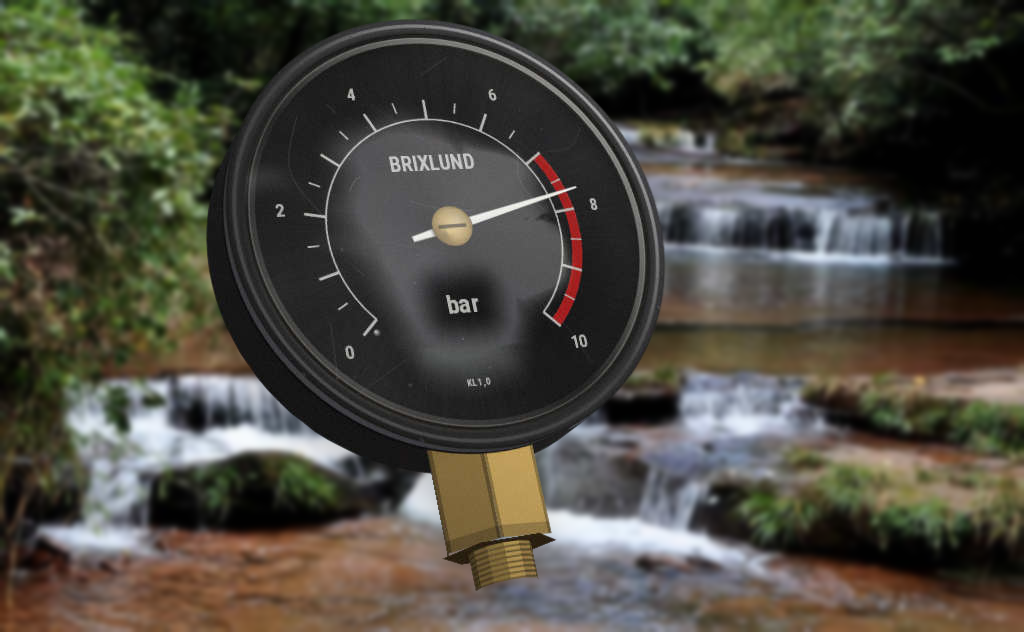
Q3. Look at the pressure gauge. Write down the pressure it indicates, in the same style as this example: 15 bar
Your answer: 7.75 bar
